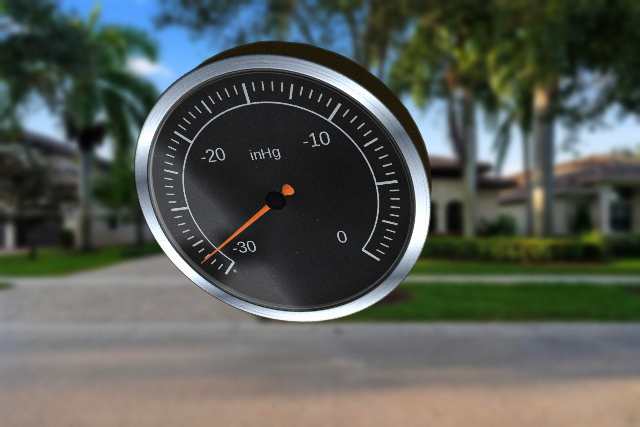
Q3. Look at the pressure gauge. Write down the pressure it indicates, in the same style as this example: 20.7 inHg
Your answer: -28.5 inHg
